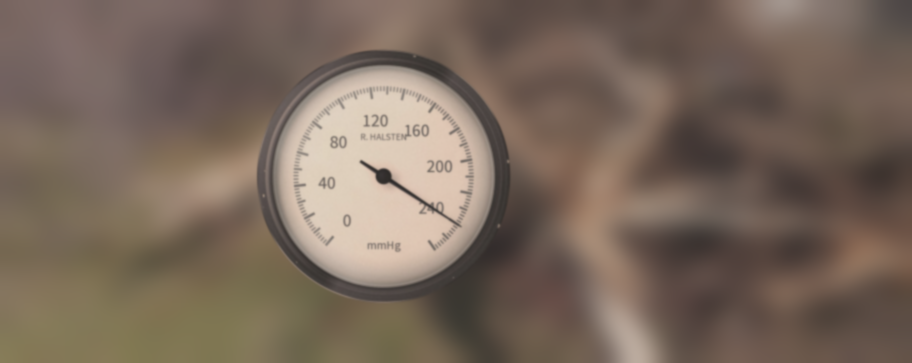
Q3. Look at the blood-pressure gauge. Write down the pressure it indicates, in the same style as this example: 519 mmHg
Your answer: 240 mmHg
